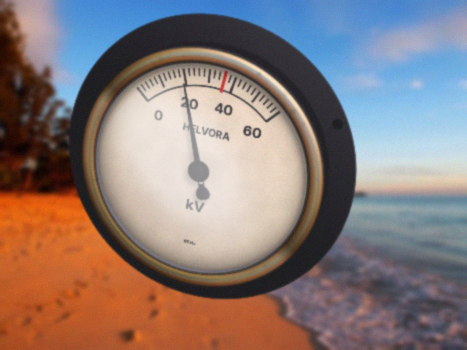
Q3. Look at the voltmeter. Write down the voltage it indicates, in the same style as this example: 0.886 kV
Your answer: 20 kV
